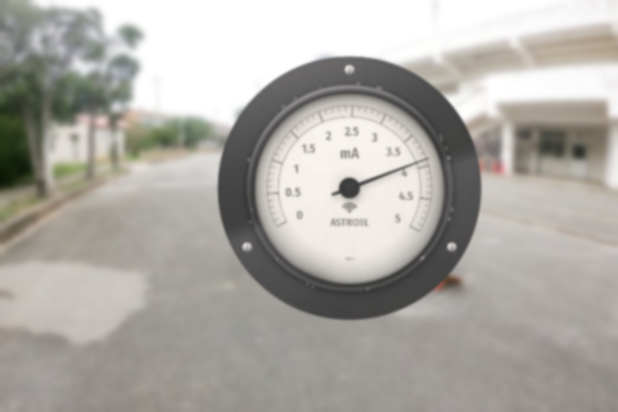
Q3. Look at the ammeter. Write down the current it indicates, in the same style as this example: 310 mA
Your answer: 3.9 mA
